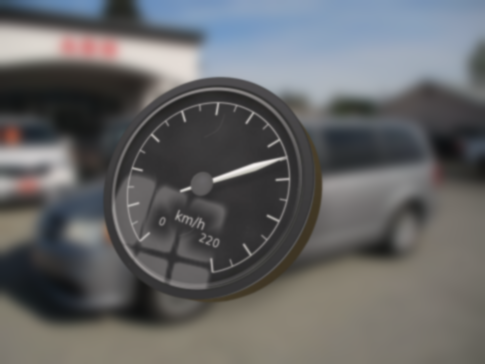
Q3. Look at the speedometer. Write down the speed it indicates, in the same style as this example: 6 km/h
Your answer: 150 km/h
